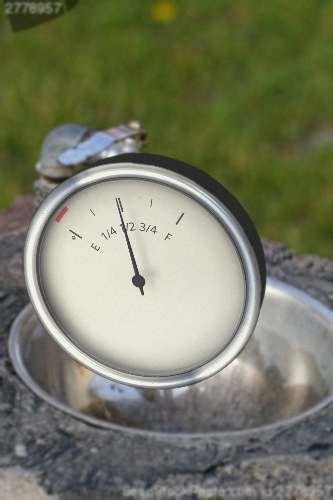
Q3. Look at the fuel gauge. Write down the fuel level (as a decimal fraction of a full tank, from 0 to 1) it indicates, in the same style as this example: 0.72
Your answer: 0.5
